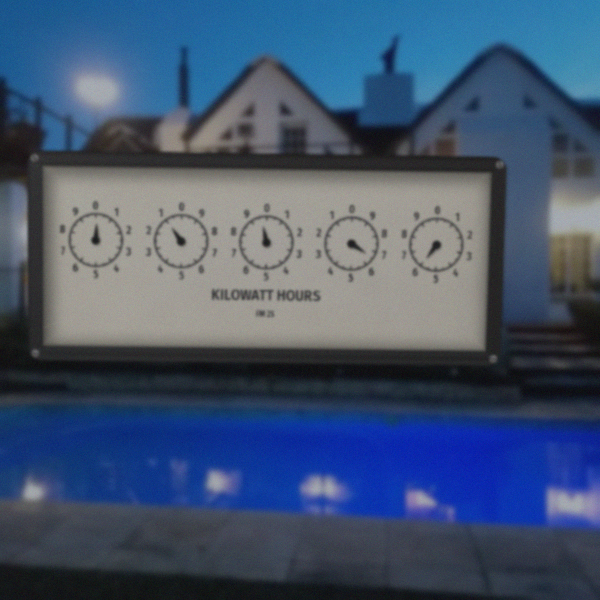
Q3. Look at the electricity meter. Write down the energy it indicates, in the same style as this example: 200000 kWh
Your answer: 966 kWh
